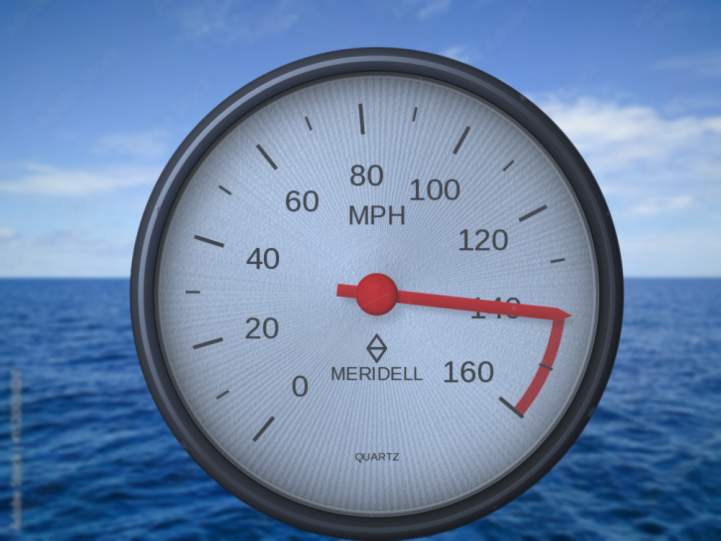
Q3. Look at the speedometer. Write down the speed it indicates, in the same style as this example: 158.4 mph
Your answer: 140 mph
